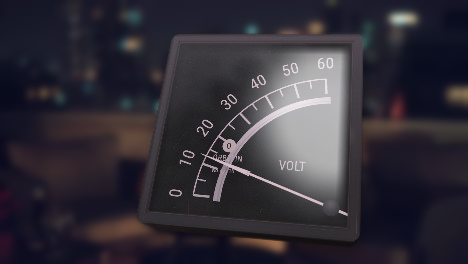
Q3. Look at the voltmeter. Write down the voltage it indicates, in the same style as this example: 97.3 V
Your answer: 12.5 V
